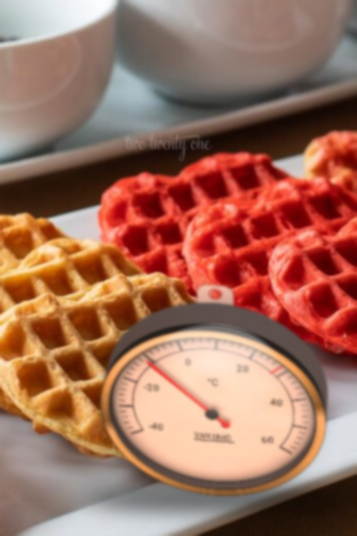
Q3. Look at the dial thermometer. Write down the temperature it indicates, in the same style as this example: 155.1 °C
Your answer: -10 °C
